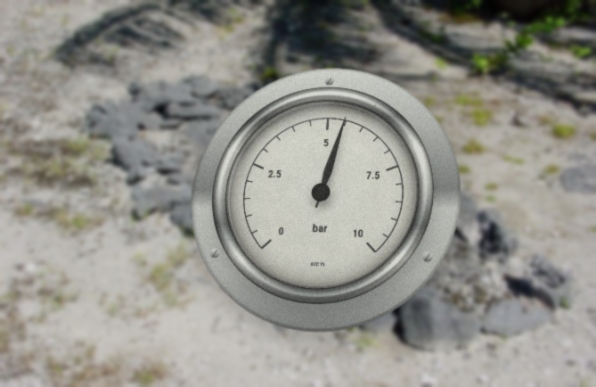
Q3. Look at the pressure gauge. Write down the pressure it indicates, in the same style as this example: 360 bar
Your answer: 5.5 bar
